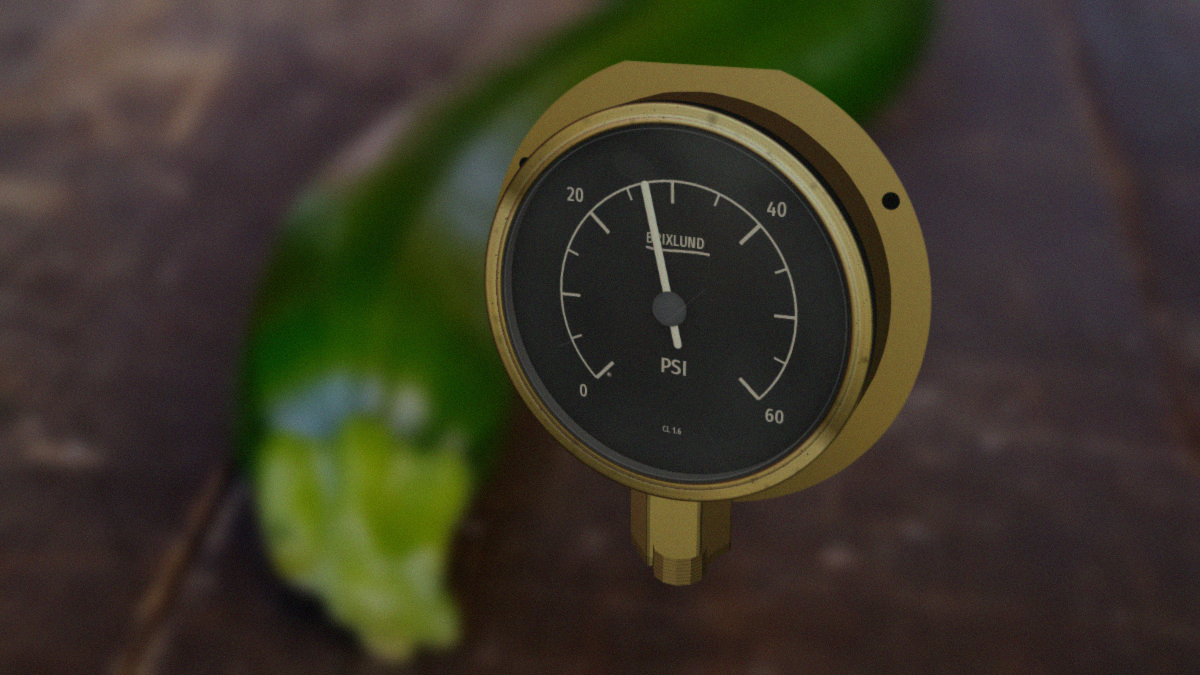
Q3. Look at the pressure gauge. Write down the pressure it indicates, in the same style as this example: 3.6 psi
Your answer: 27.5 psi
